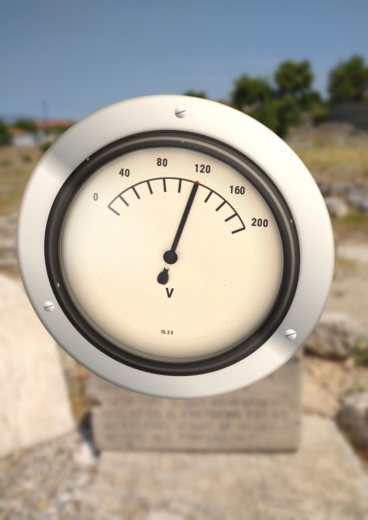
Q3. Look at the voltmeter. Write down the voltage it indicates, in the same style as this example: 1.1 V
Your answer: 120 V
